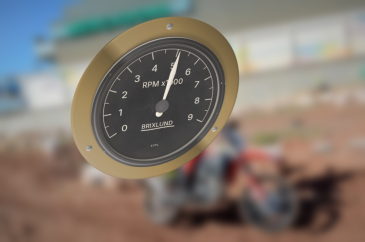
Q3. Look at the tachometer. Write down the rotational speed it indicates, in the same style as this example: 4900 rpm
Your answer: 5000 rpm
